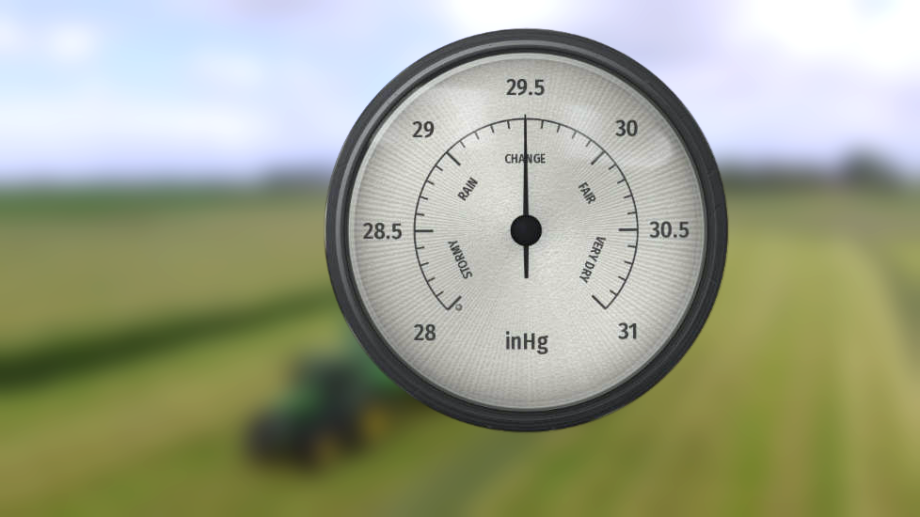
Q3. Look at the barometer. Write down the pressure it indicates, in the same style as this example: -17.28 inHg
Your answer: 29.5 inHg
